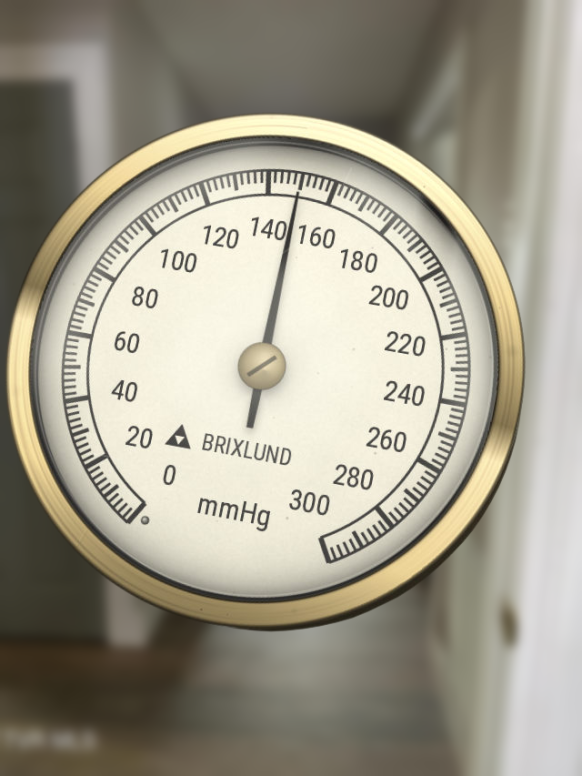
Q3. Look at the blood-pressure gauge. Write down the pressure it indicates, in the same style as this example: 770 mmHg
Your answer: 150 mmHg
